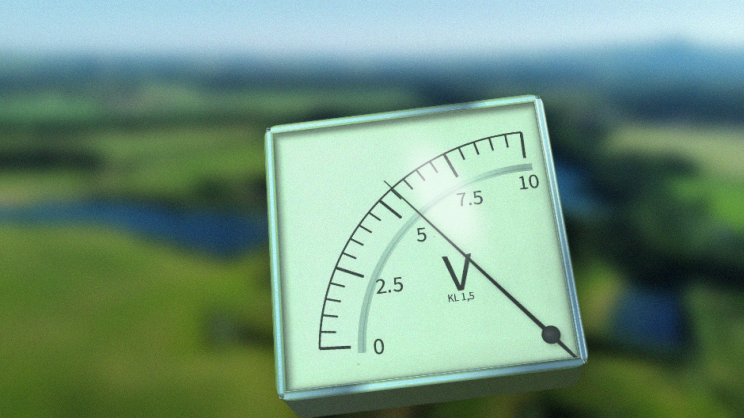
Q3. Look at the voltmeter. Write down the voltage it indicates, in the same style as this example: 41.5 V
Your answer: 5.5 V
